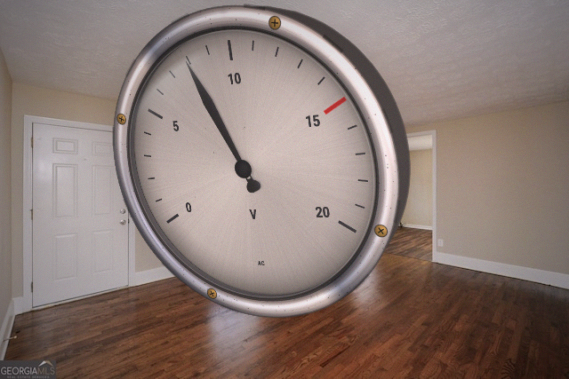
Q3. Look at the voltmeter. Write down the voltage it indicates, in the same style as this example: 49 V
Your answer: 8 V
